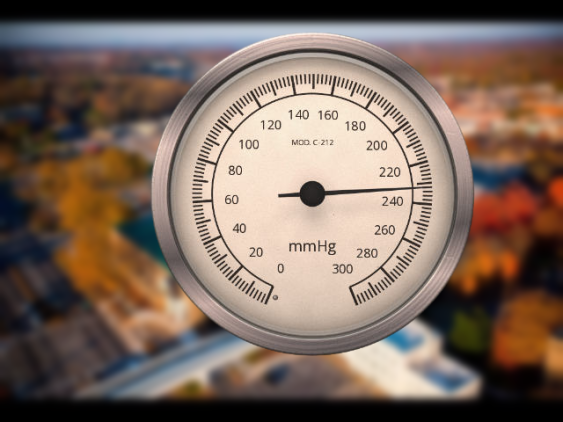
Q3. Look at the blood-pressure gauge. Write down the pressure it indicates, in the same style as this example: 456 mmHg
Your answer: 232 mmHg
